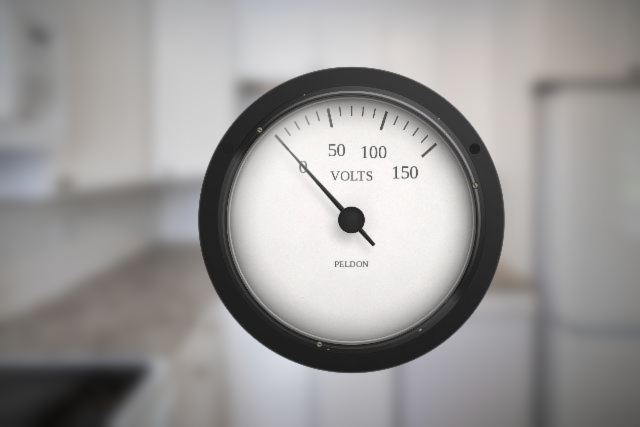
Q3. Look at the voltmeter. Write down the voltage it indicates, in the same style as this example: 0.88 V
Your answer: 0 V
